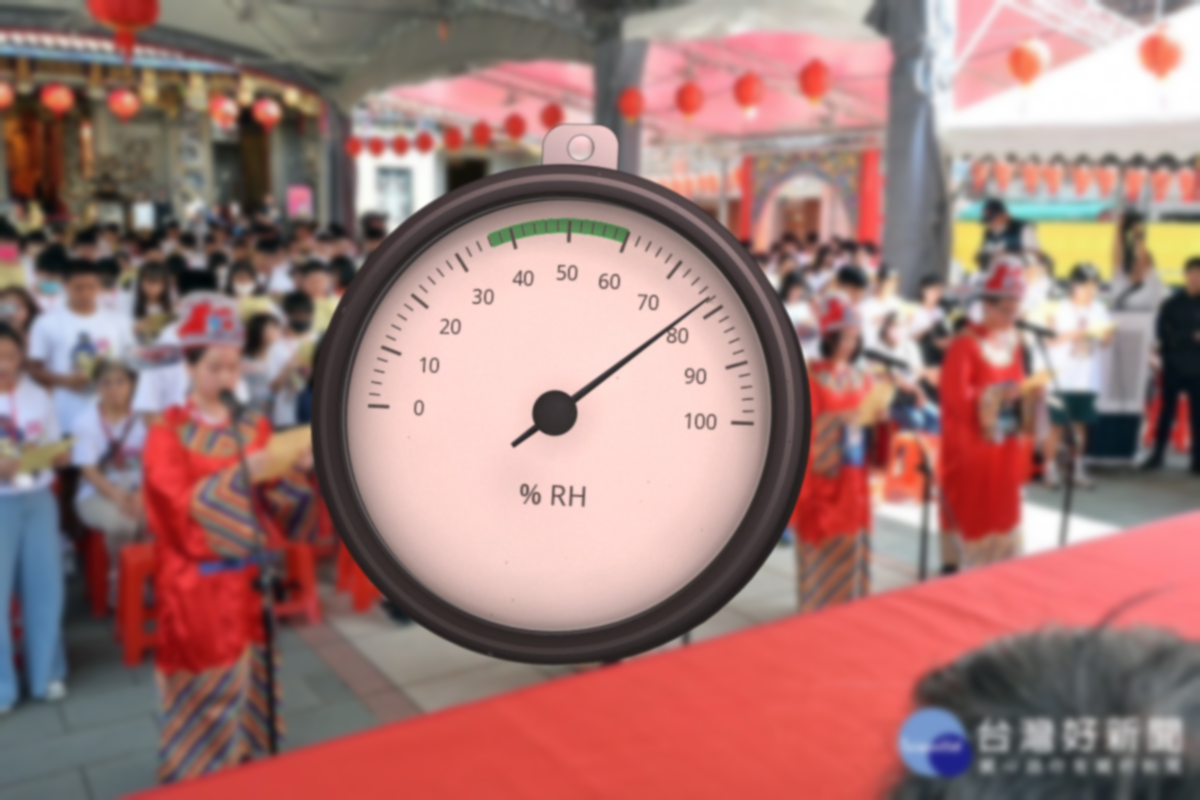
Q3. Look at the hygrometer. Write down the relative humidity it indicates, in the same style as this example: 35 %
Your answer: 78 %
